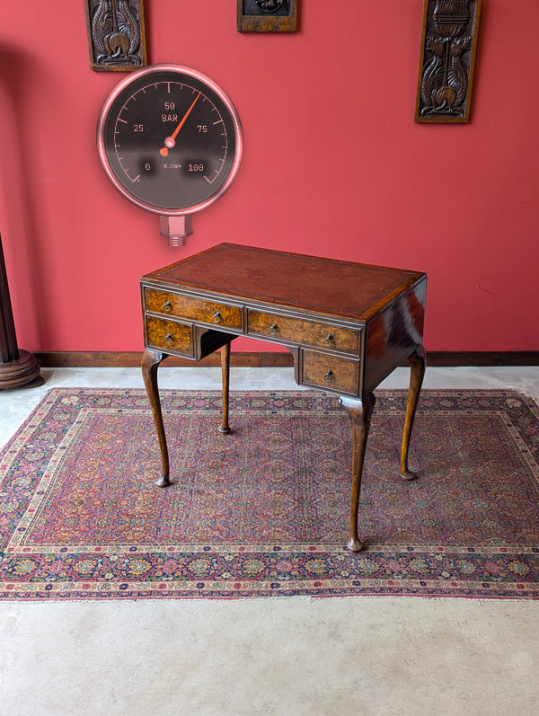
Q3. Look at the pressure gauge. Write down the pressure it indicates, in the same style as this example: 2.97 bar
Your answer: 62.5 bar
